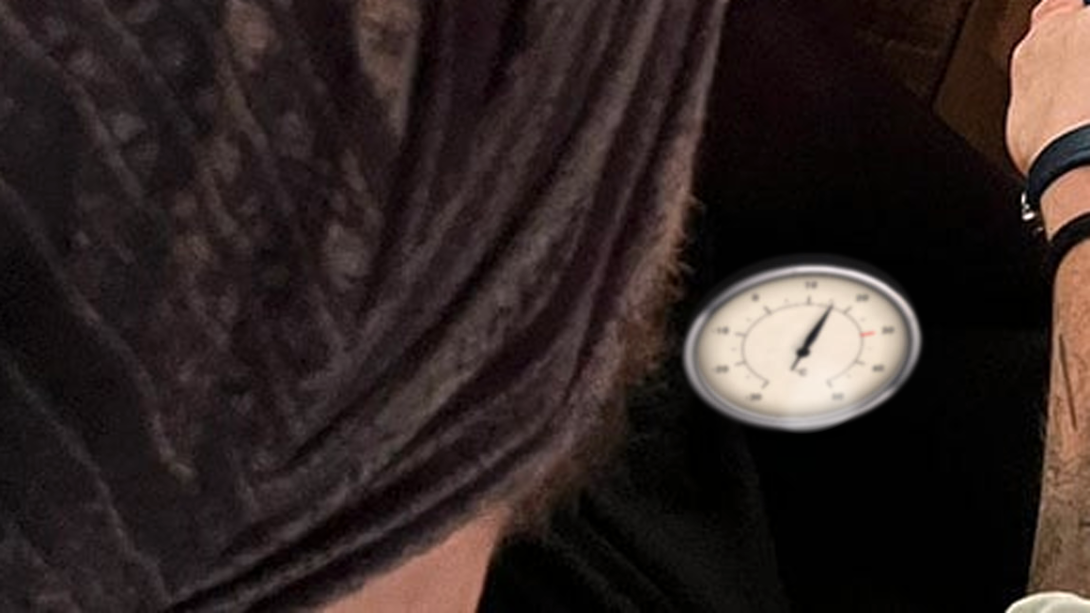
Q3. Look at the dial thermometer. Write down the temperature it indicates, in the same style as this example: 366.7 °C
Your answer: 15 °C
